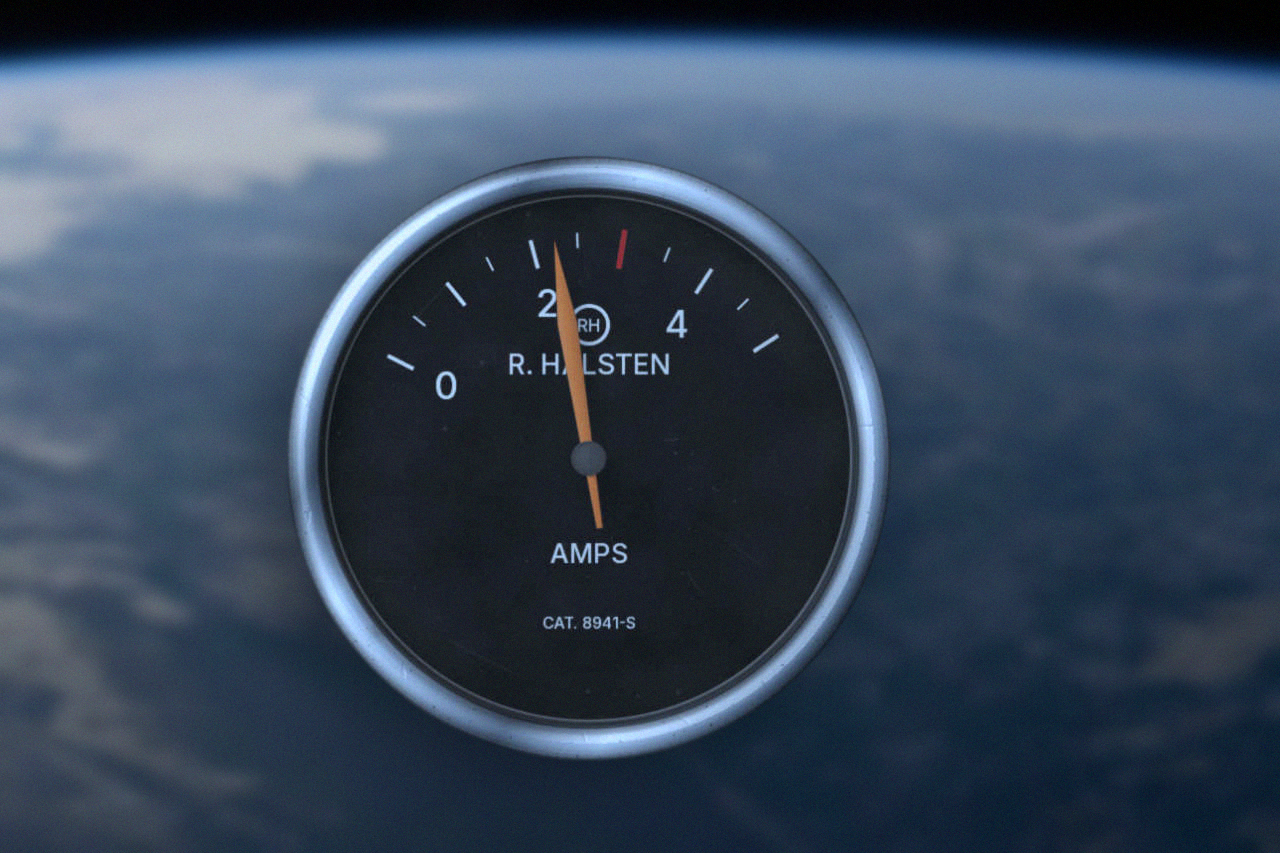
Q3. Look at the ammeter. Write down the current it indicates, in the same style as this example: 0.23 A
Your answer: 2.25 A
